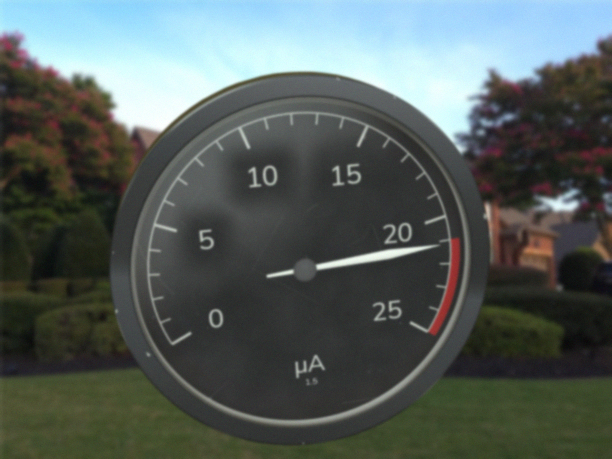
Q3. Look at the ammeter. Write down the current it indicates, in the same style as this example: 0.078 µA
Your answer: 21 µA
